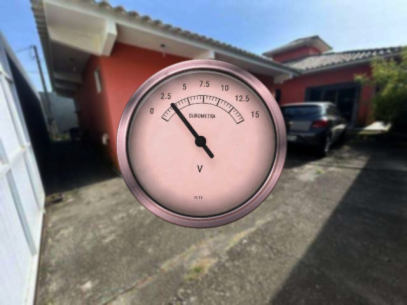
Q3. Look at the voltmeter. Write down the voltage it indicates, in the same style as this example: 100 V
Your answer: 2.5 V
